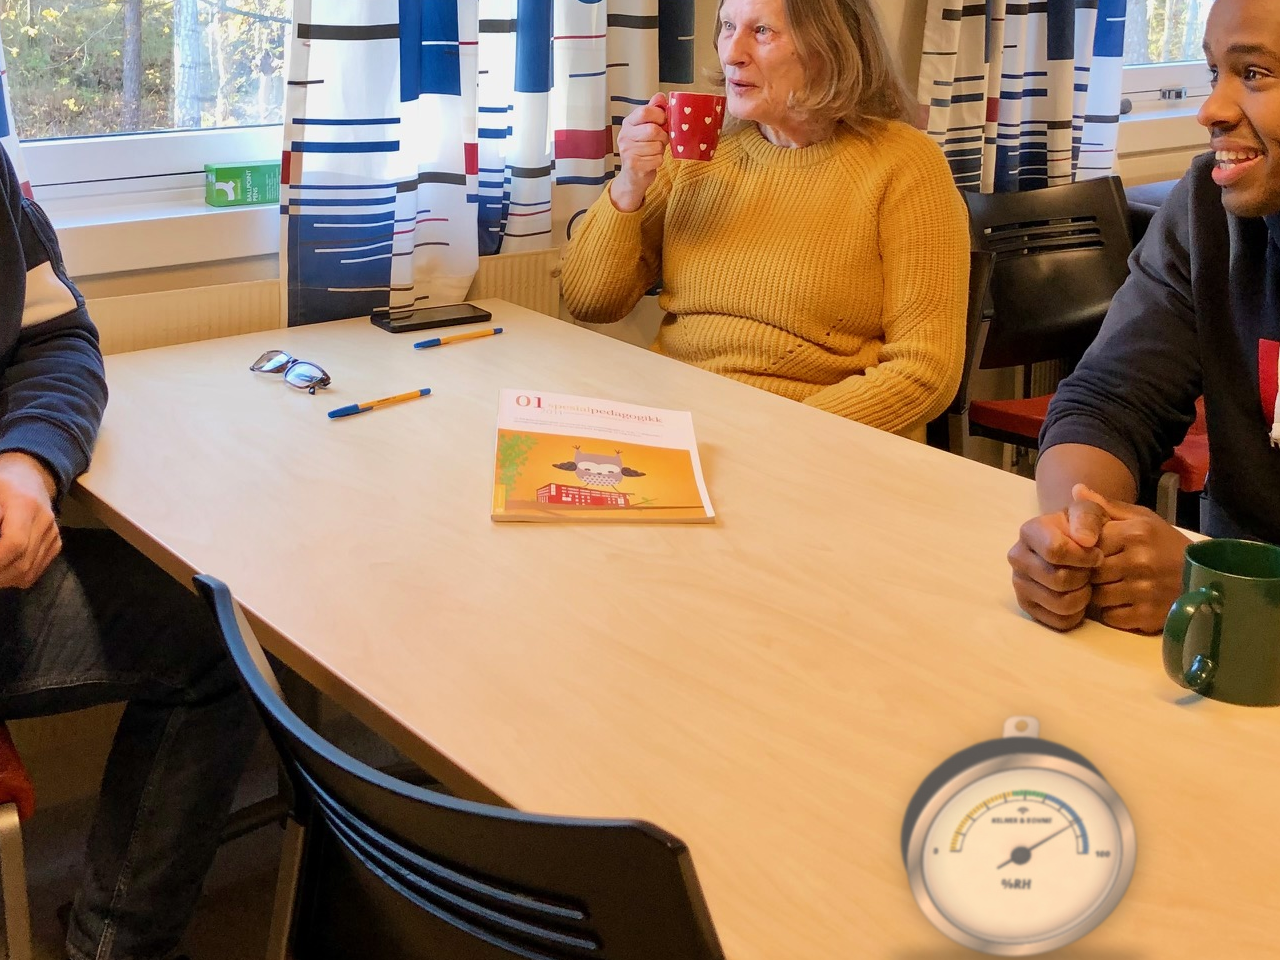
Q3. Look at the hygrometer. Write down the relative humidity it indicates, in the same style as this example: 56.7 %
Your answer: 80 %
